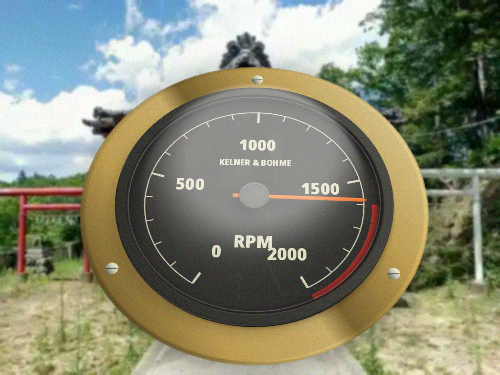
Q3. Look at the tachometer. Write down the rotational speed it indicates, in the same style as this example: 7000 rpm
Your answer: 1600 rpm
